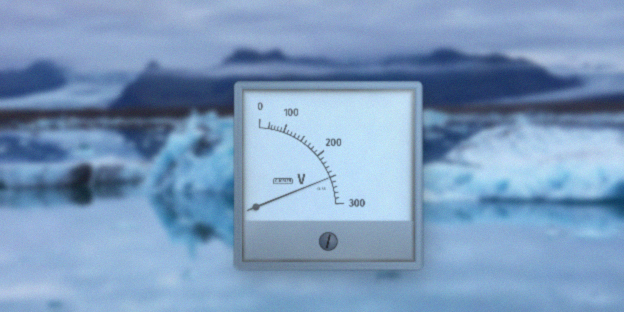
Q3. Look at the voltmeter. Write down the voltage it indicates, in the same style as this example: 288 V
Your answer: 250 V
